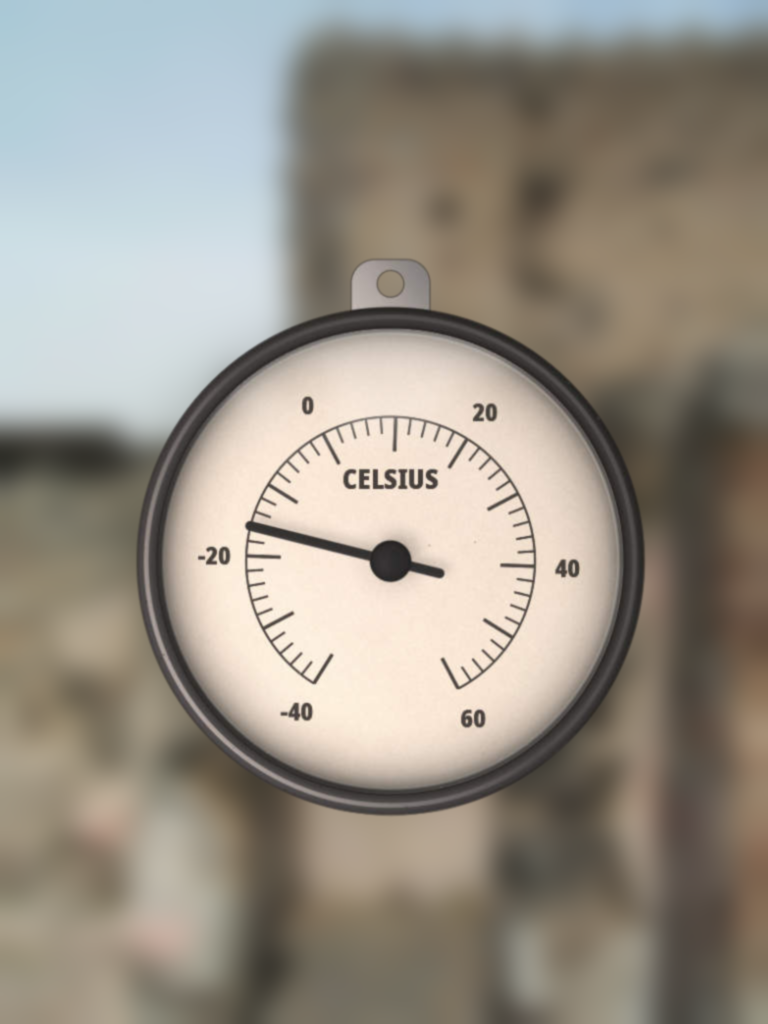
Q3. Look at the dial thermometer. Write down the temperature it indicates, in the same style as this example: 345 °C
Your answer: -16 °C
